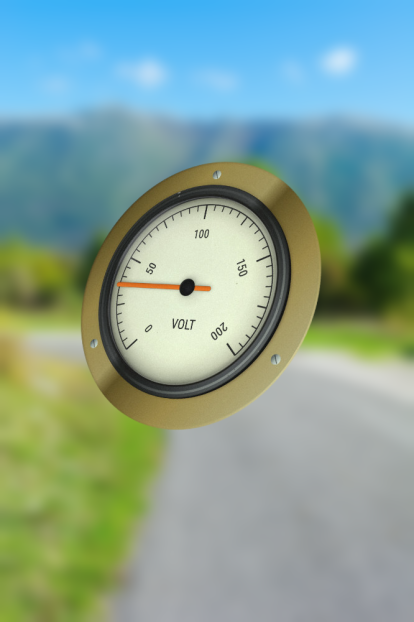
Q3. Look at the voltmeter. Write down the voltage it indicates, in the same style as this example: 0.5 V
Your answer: 35 V
